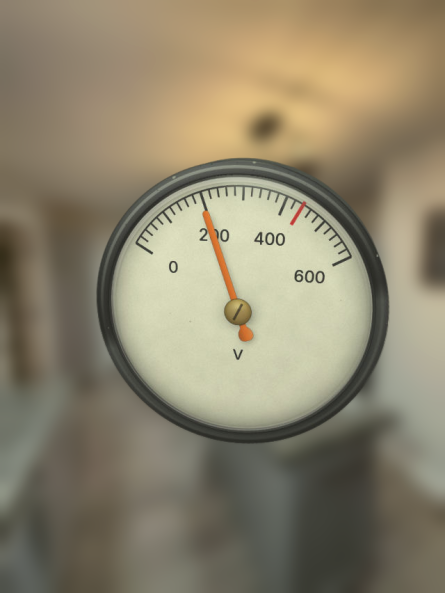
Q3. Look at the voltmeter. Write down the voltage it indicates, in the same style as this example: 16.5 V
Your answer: 200 V
